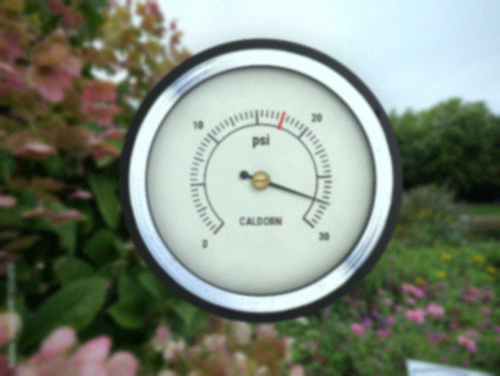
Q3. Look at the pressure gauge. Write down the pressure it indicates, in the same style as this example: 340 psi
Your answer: 27.5 psi
